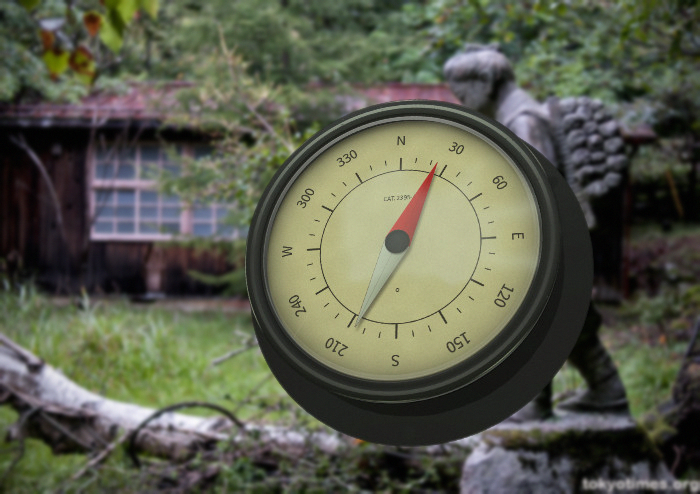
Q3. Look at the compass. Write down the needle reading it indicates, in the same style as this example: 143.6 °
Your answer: 25 °
